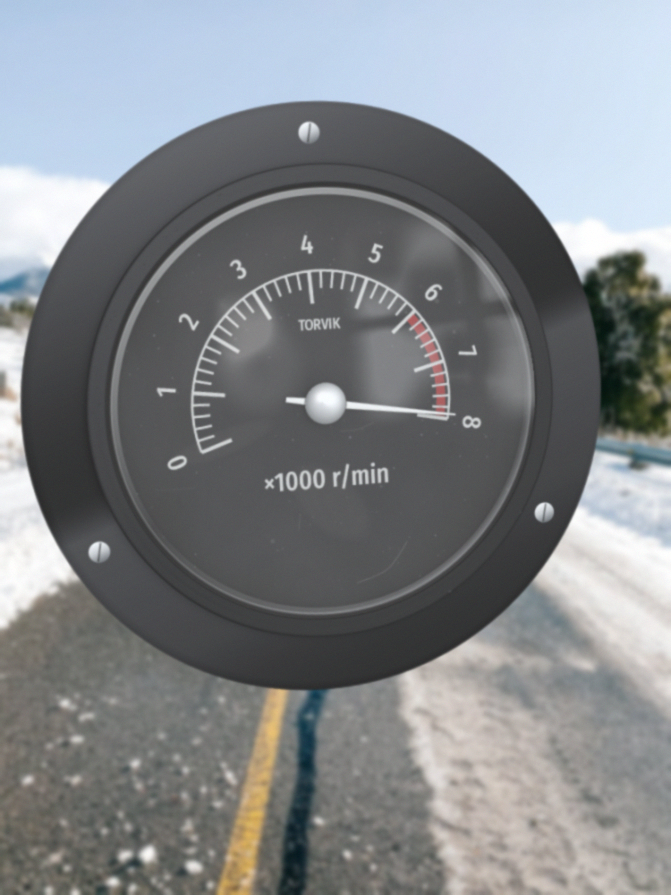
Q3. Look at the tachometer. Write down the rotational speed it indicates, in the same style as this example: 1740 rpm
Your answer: 7900 rpm
